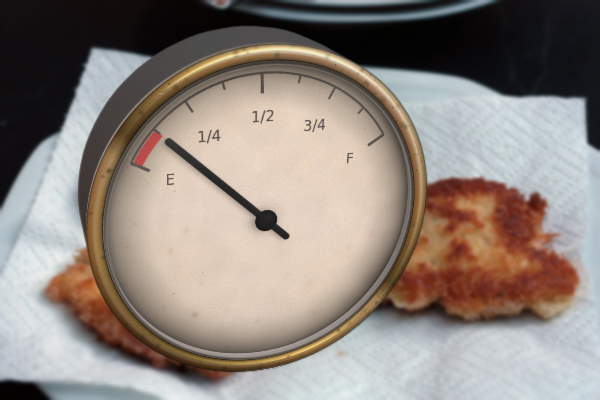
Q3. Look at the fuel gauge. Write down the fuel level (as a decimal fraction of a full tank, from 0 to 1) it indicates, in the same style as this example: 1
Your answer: 0.125
